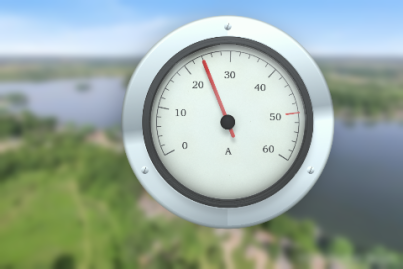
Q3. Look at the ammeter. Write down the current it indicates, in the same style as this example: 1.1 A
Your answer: 24 A
